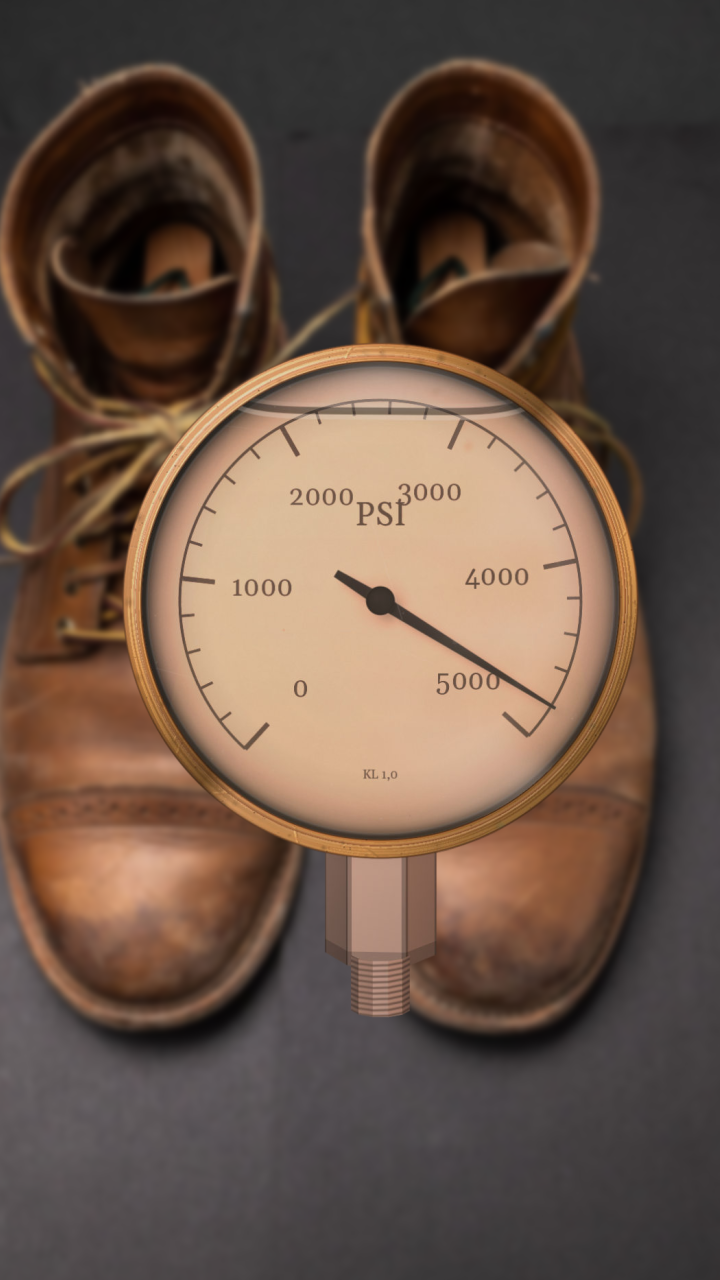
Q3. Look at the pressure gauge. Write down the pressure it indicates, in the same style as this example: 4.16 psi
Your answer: 4800 psi
